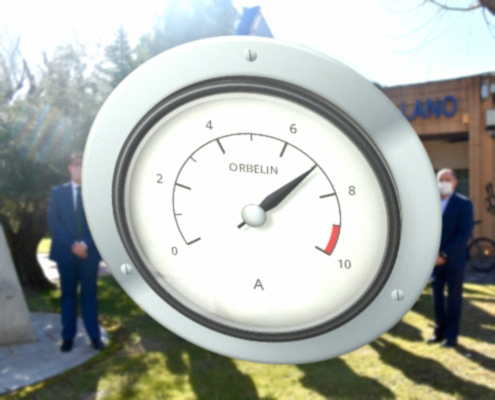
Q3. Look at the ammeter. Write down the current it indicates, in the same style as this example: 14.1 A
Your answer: 7 A
